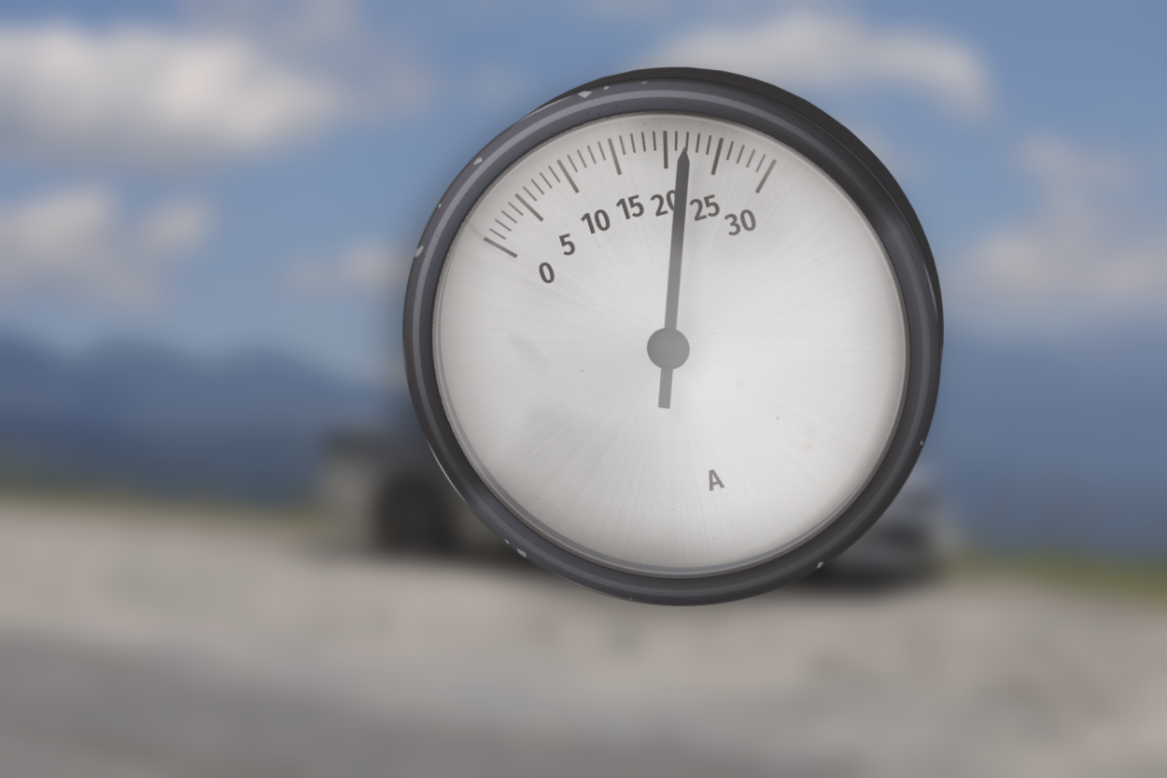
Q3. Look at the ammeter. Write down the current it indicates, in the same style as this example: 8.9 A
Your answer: 22 A
